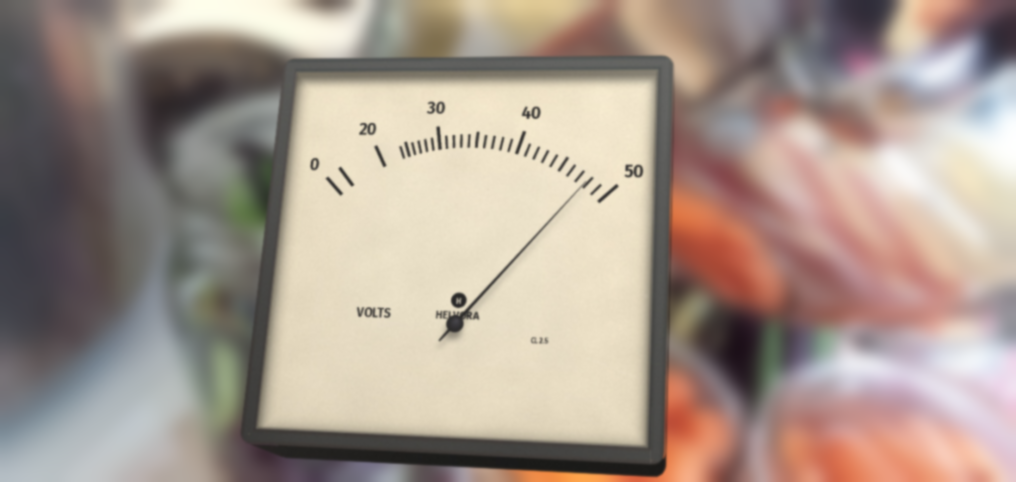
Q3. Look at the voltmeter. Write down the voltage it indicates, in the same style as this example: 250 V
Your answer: 48 V
